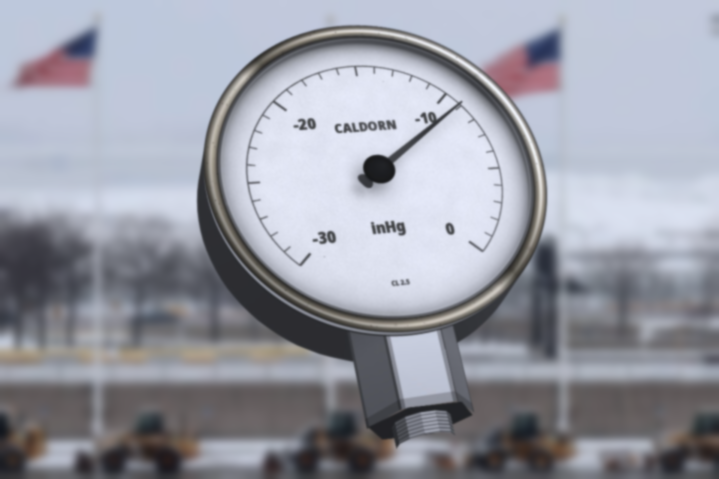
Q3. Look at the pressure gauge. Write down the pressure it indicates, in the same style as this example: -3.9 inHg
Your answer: -9 inHg
